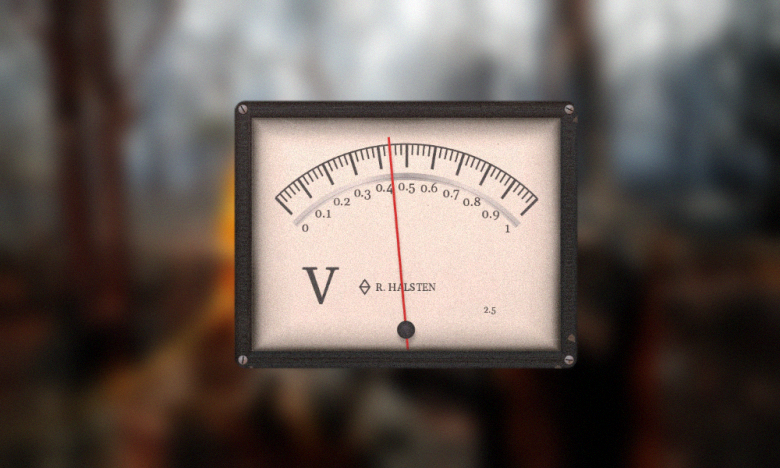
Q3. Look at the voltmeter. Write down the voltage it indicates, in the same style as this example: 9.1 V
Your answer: 0.44 V
